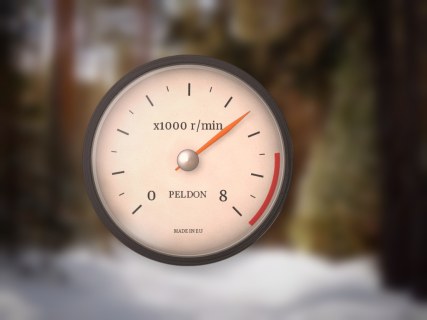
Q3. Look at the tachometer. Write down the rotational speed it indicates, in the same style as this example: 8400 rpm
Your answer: 5500 rpm
